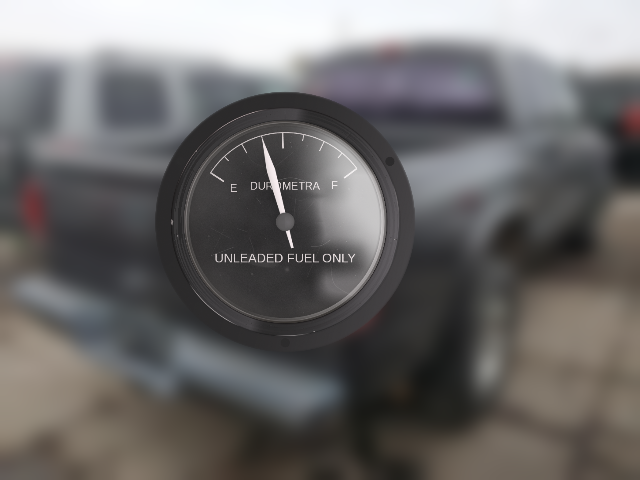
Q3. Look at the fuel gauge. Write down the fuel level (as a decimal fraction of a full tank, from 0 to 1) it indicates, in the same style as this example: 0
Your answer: 0.375
